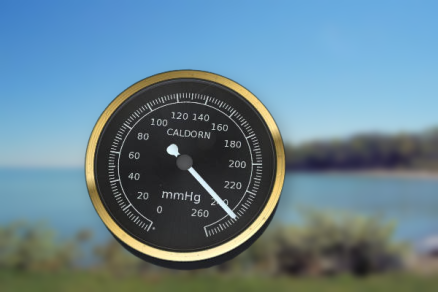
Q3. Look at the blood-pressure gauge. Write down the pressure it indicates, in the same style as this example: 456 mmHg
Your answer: 240 mmHg
